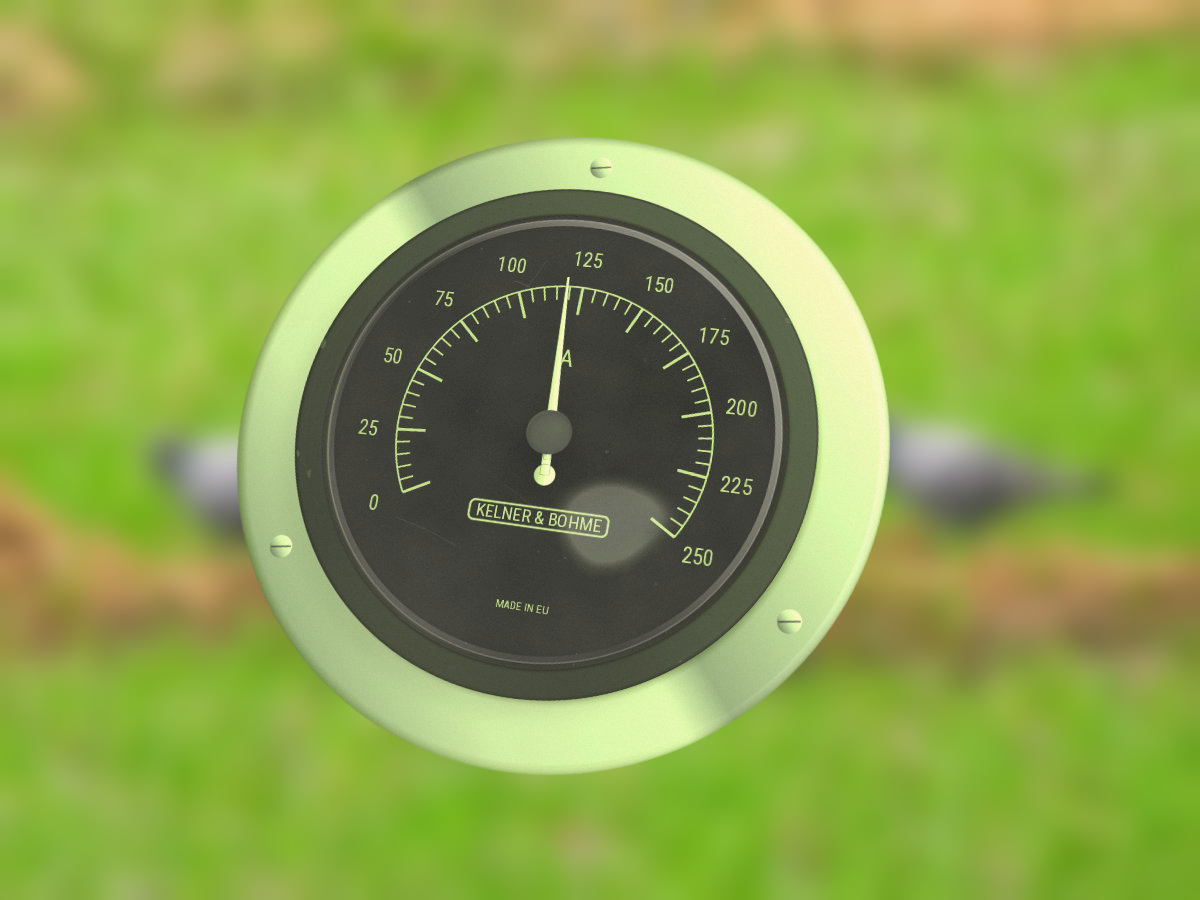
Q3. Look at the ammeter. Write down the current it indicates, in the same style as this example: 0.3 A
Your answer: 120 A
